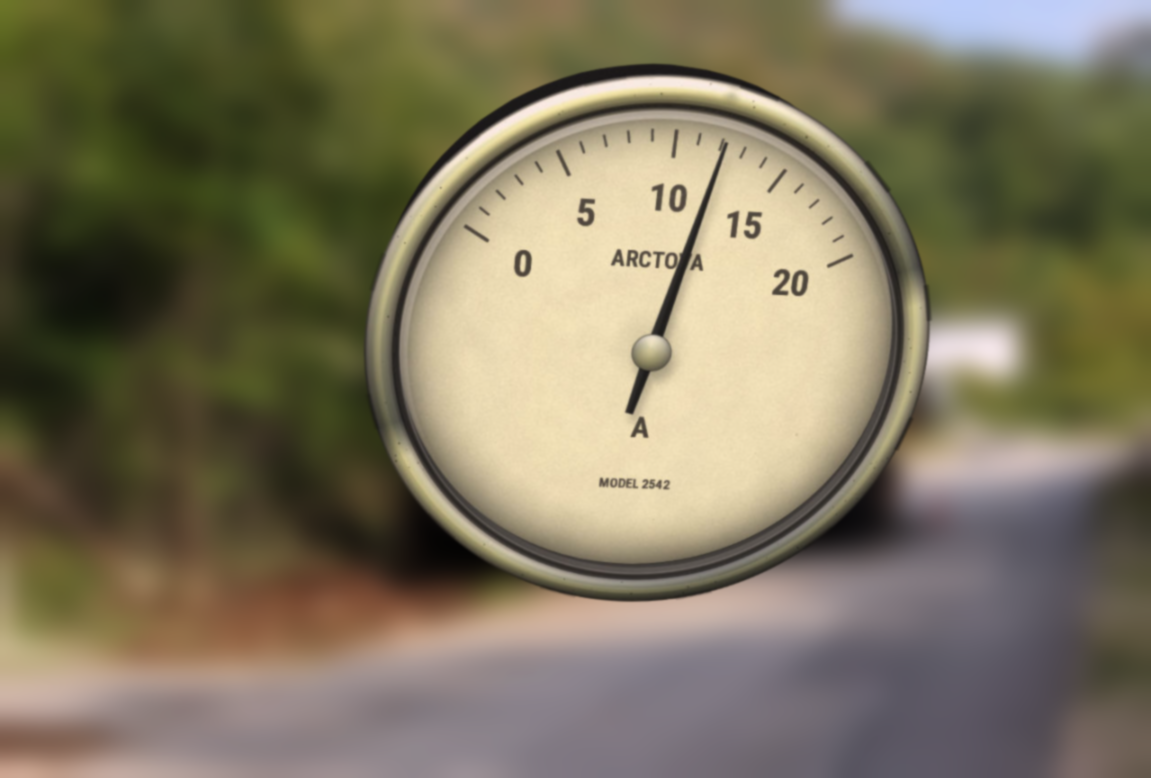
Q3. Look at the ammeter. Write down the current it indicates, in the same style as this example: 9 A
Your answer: 12 A
